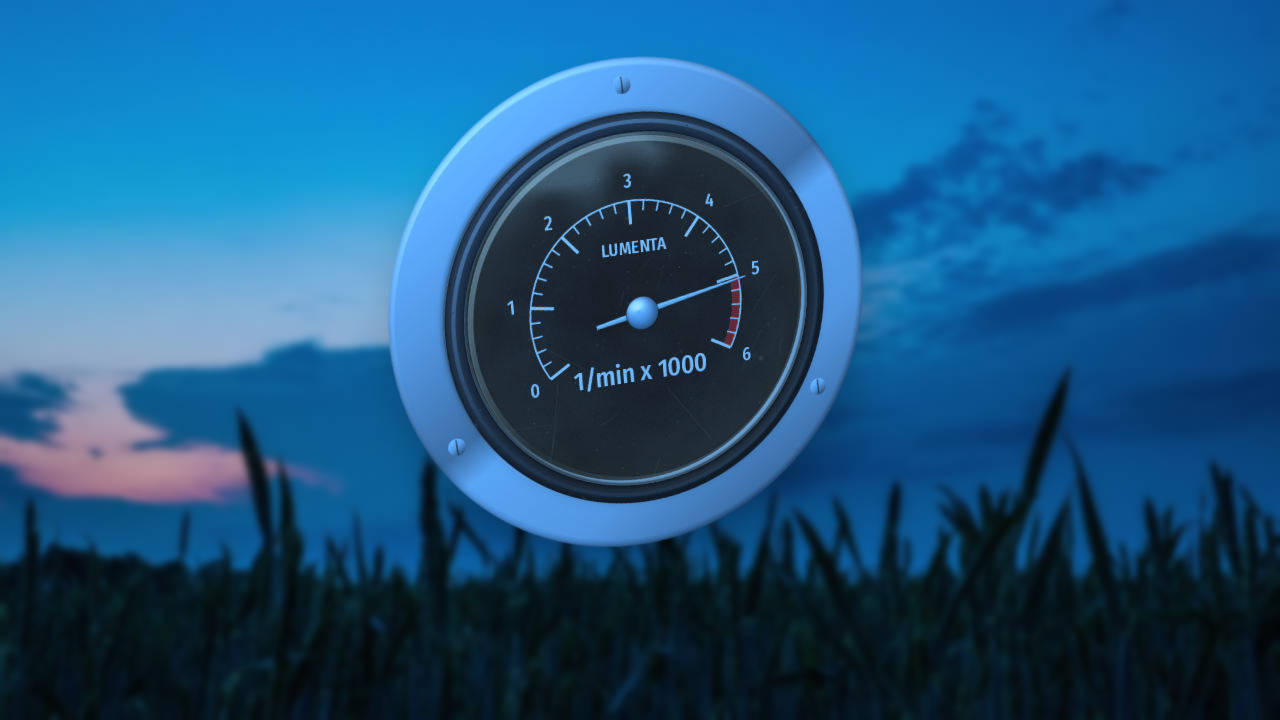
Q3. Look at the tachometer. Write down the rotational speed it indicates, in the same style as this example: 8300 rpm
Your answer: 5000 rpm
